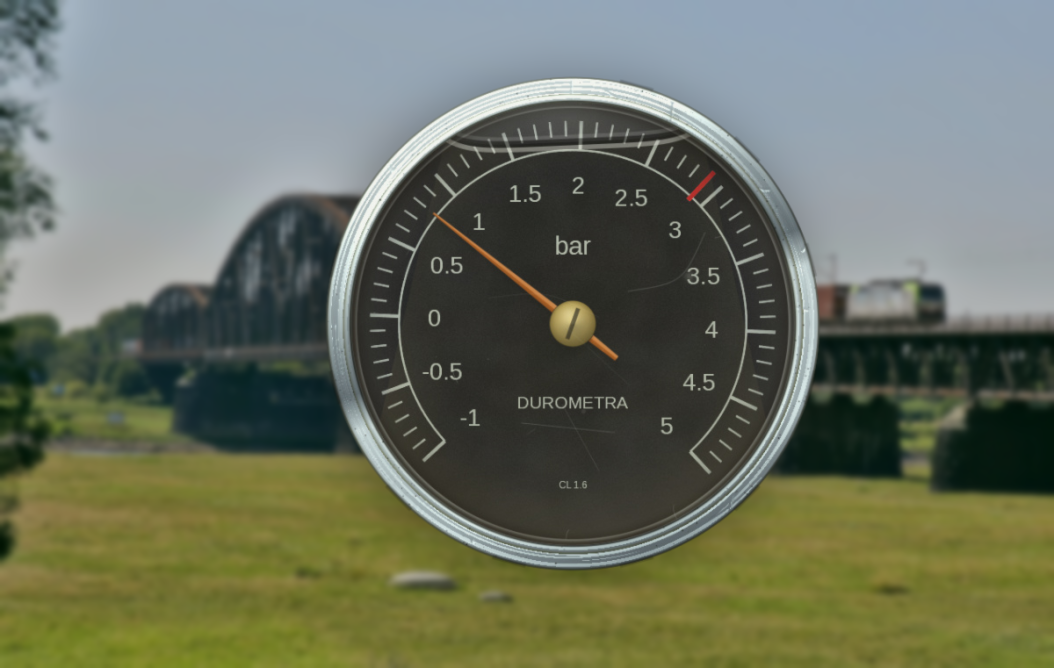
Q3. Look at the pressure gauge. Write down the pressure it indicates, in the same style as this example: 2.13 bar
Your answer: 0.8 bar
